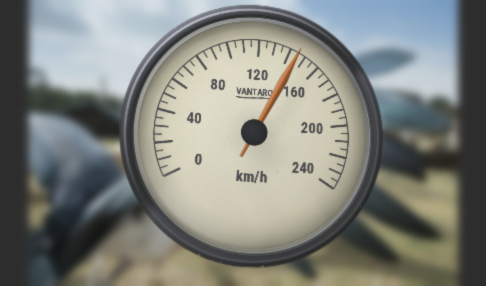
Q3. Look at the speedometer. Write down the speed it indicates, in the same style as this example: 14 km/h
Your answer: 145 km/h
